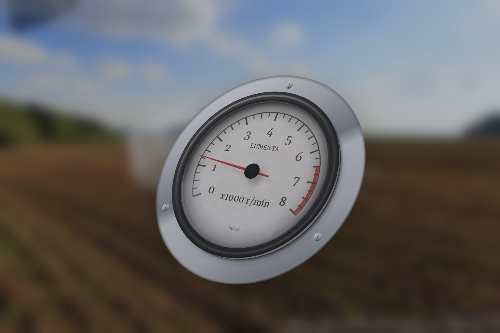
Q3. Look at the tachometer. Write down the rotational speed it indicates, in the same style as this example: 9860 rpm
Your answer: 1250 rpm
